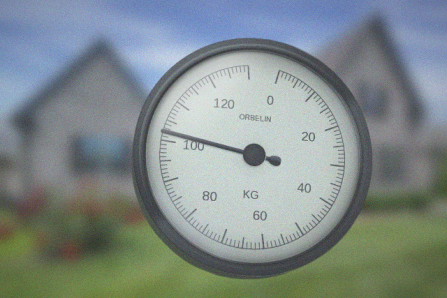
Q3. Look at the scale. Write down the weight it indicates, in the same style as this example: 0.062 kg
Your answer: 102 kg
